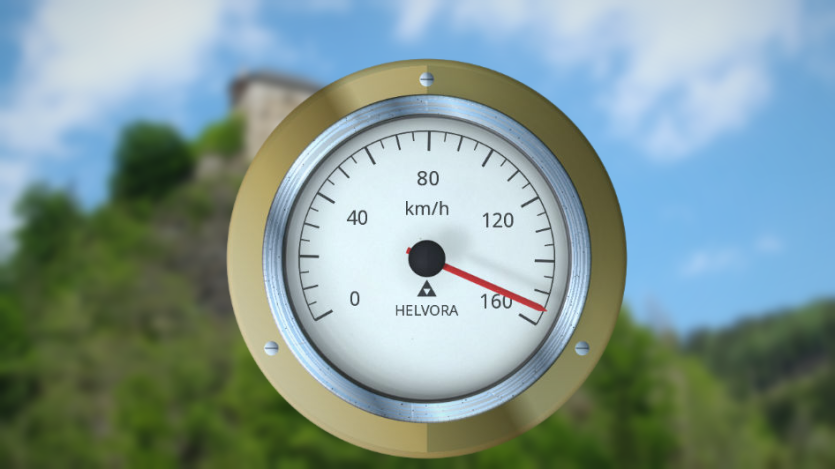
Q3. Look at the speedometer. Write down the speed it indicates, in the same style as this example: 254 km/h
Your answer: 155 km/h
